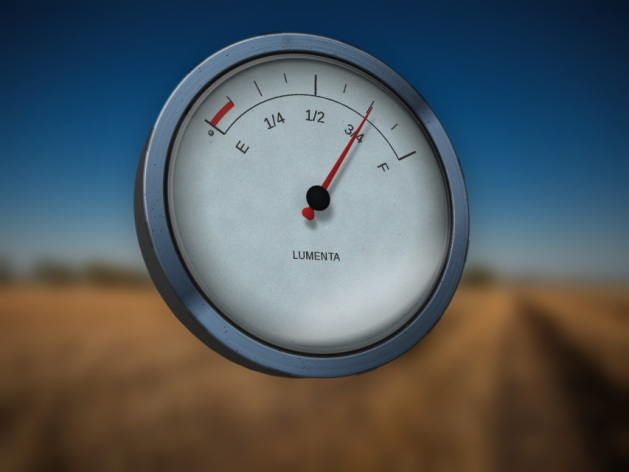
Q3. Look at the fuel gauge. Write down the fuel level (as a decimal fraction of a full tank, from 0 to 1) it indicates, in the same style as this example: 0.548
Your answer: 0.75
